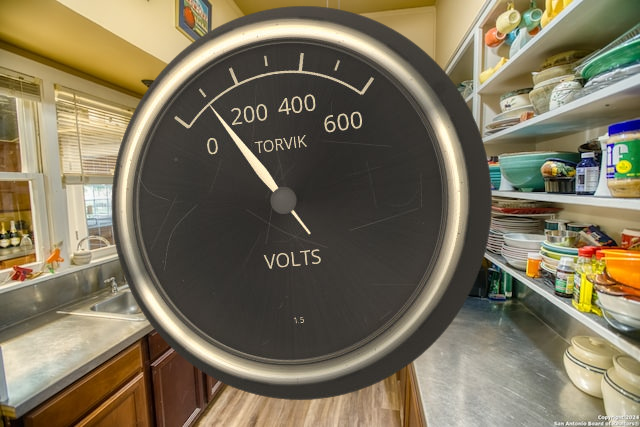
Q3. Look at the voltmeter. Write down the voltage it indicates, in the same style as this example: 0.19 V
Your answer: 100 V
